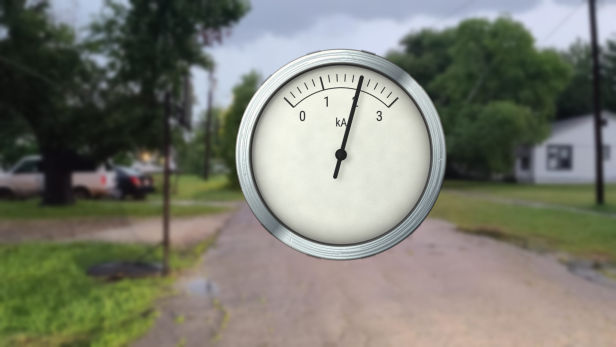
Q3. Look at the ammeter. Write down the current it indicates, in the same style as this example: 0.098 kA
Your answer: 2 kA
